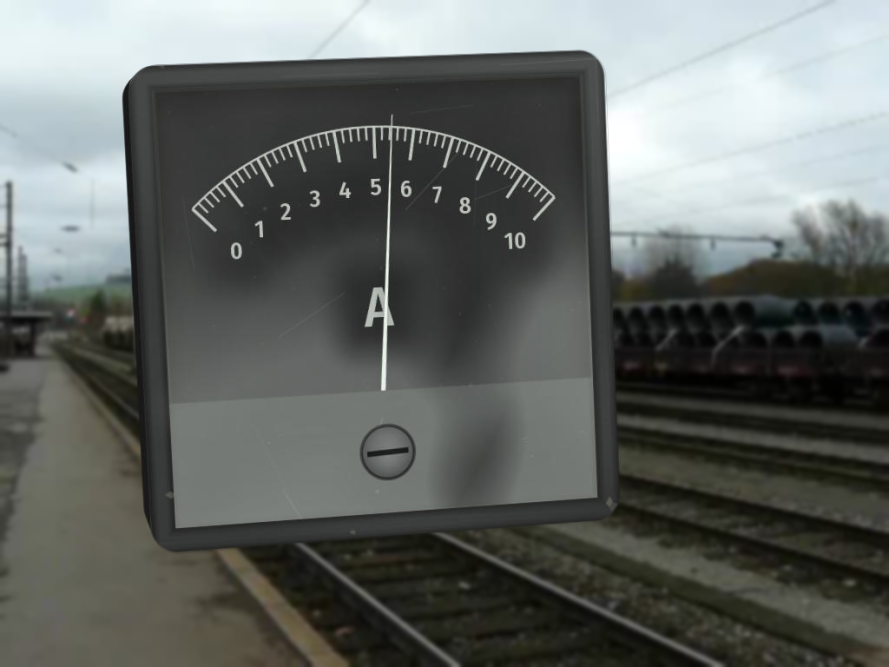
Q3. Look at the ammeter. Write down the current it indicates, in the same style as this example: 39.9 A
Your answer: 5.4 A
